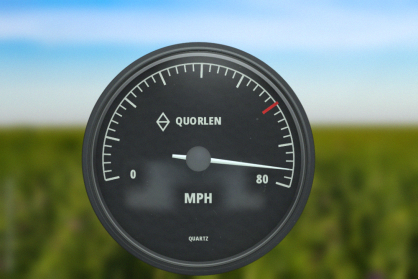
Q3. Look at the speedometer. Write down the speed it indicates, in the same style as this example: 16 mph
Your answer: 76 mph
